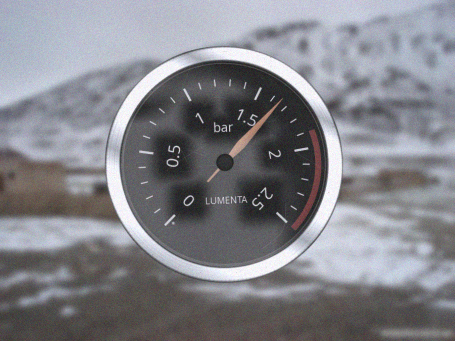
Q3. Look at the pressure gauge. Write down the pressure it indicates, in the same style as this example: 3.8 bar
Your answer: 1.65 bar
